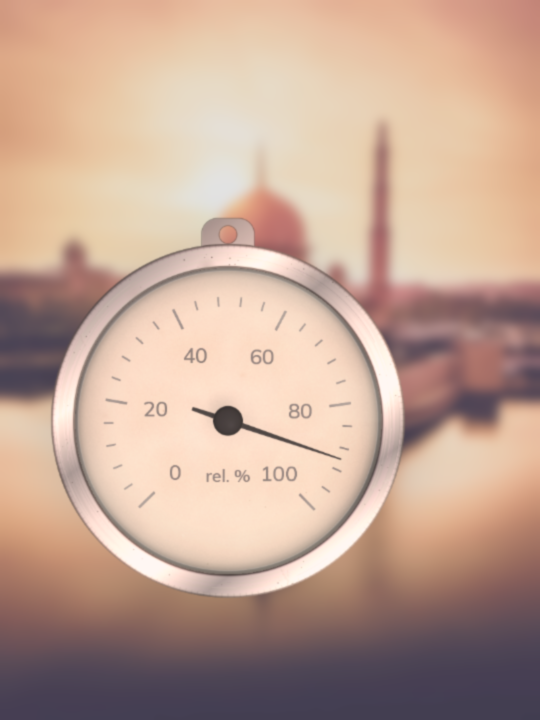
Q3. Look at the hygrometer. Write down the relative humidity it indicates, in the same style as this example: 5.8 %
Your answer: 90 %
